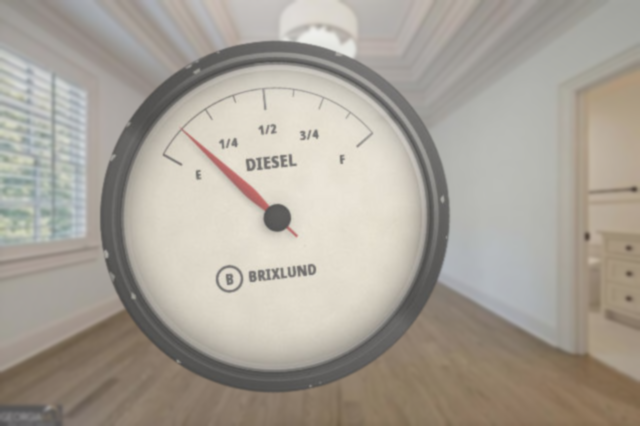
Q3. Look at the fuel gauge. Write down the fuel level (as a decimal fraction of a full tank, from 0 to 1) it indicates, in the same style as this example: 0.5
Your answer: 0.125
